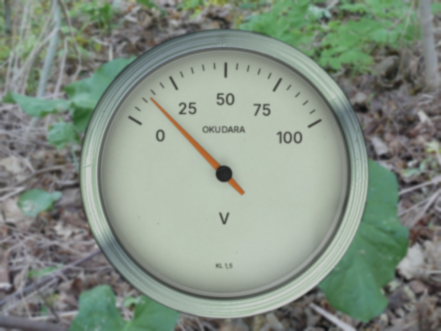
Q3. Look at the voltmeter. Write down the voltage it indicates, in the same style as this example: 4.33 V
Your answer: 12.5 V
